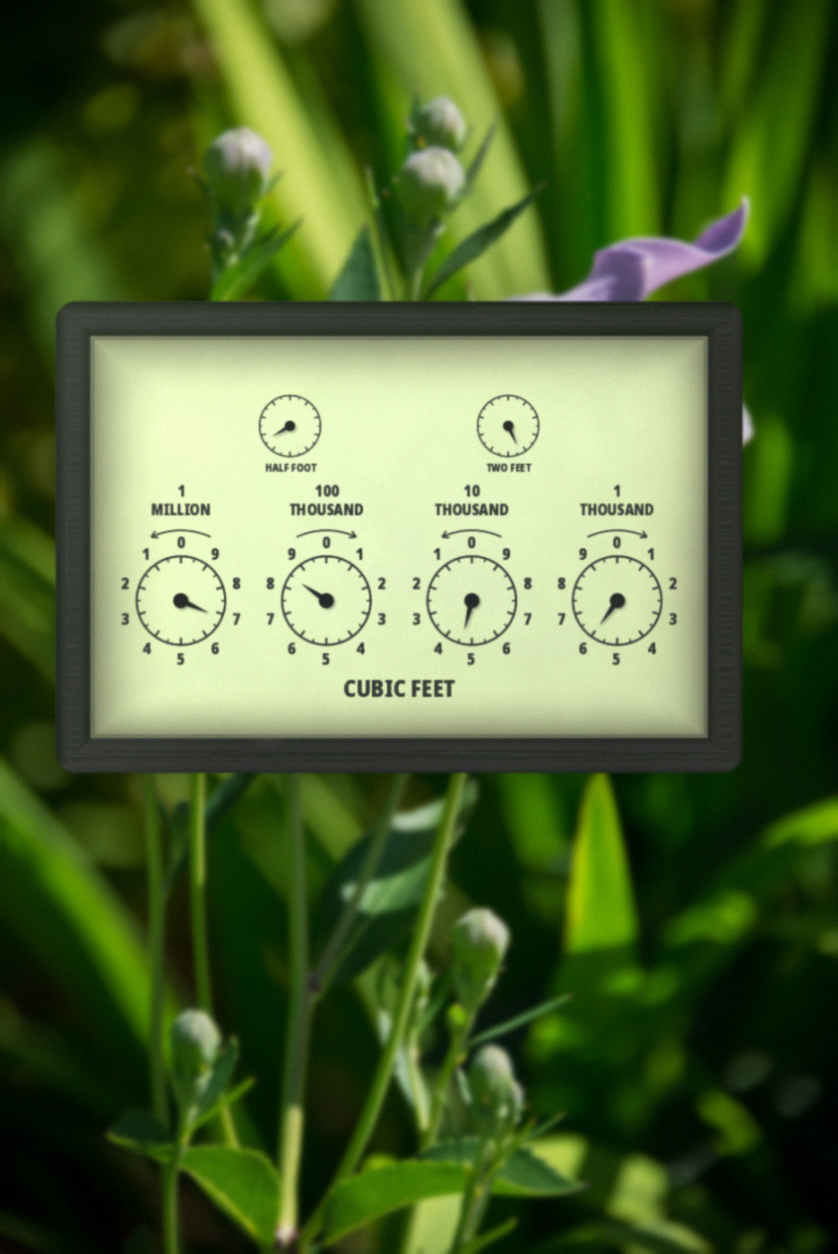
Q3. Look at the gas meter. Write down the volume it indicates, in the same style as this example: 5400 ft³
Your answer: 684600 ft³
